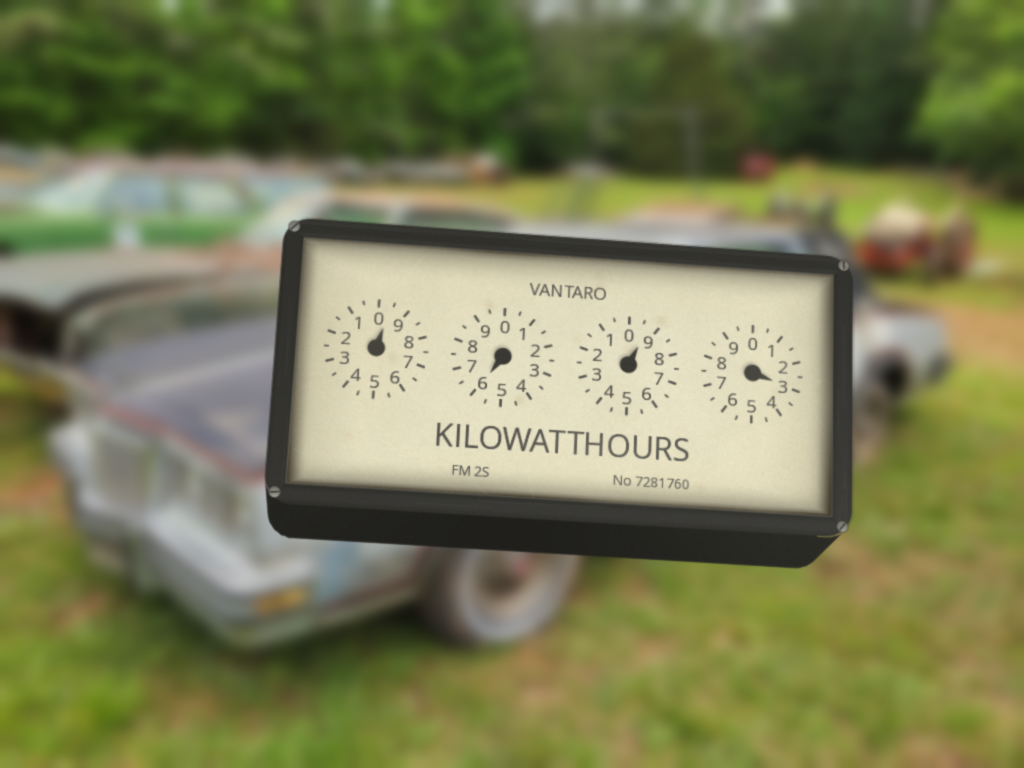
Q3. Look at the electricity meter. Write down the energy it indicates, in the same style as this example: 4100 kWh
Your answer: 9593 kWh
